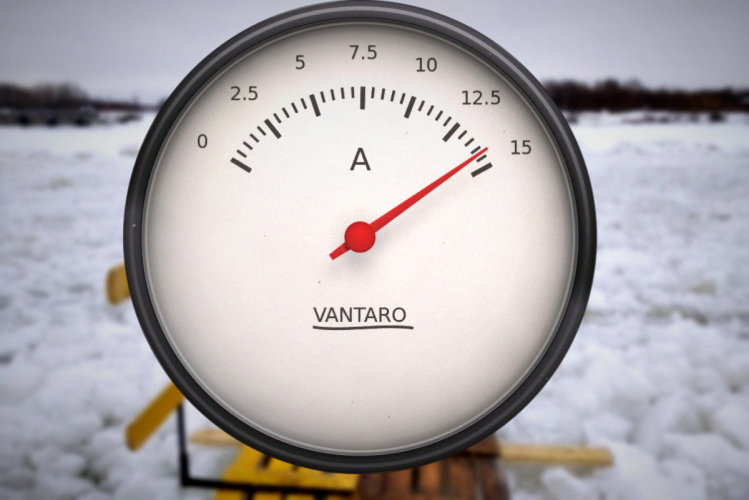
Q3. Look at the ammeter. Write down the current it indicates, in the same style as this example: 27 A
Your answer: 14.25 A
